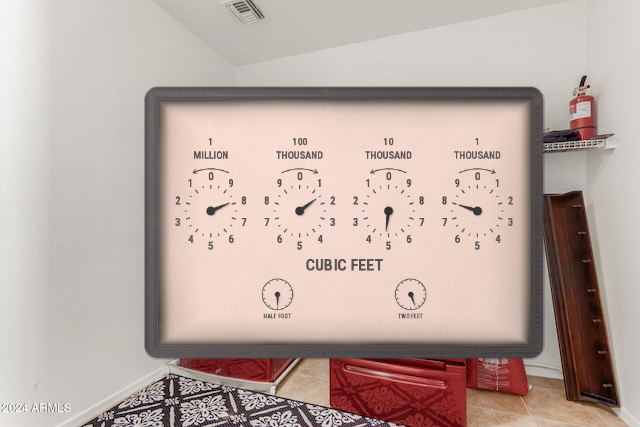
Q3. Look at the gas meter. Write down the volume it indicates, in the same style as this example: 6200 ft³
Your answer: 814800 ft³
